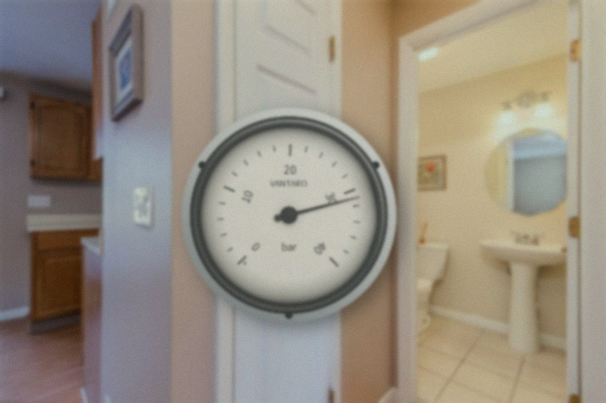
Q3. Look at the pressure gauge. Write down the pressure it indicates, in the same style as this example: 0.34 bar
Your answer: 31 bar
